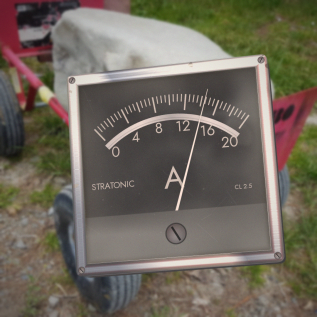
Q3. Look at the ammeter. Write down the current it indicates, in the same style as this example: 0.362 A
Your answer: 14.5 A
